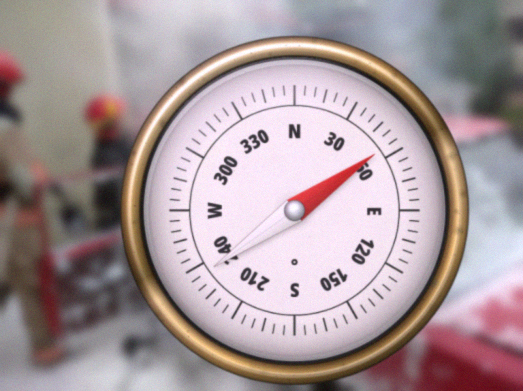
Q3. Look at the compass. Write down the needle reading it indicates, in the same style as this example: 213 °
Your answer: 55 °
